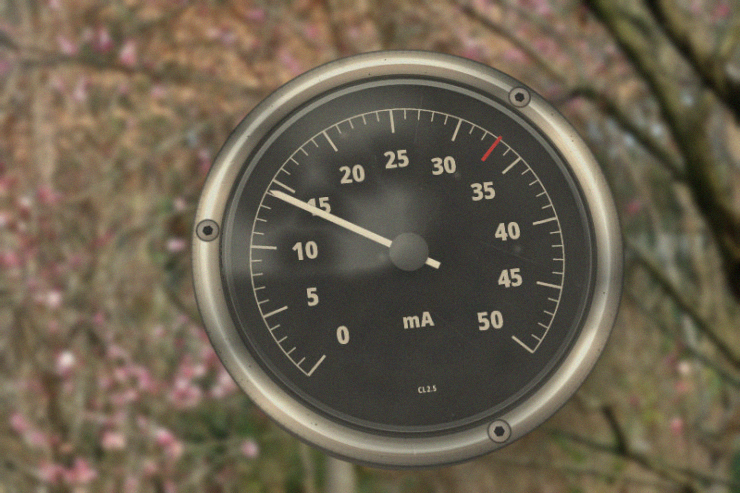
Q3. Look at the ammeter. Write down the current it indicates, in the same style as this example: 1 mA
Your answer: 14 mA
